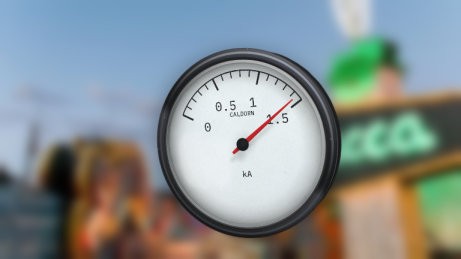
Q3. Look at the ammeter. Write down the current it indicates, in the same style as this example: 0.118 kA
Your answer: 1.45 kA
